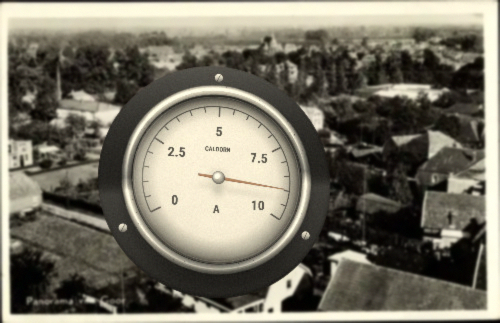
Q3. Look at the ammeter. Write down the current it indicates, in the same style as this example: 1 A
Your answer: 9 A
